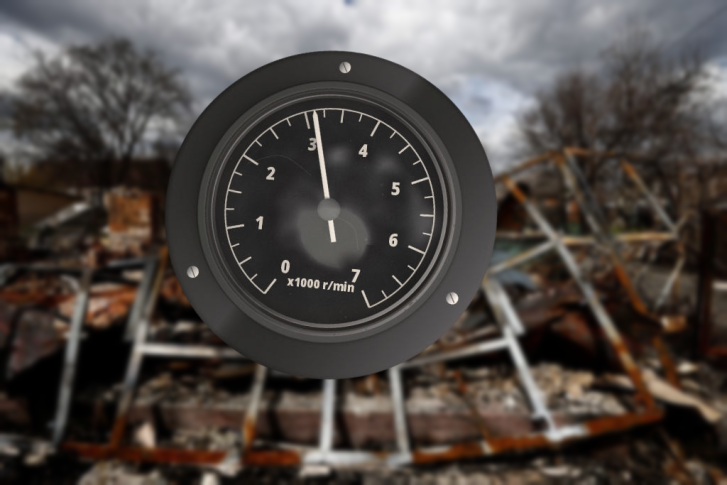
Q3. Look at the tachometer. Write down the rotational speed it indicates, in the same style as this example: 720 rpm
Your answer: 3125 rpm
